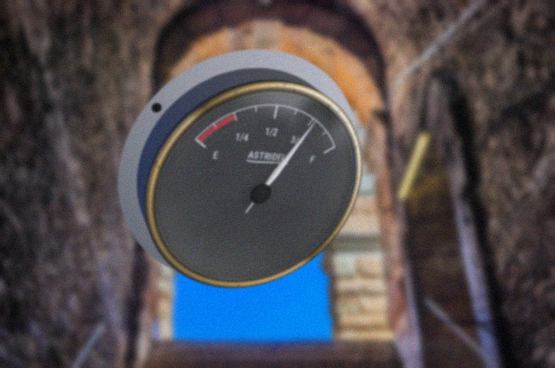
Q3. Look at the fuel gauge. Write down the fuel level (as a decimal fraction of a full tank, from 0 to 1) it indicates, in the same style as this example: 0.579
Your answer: 0.75
